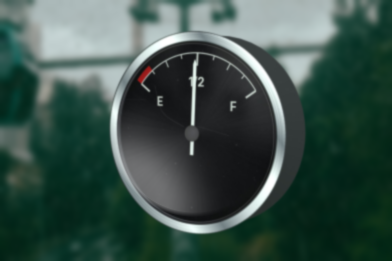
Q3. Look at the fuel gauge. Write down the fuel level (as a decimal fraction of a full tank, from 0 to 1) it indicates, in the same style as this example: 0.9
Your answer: 0.5
